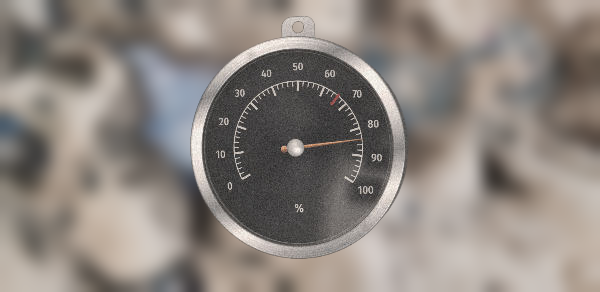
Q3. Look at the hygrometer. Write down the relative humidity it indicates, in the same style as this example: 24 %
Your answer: 84 %
